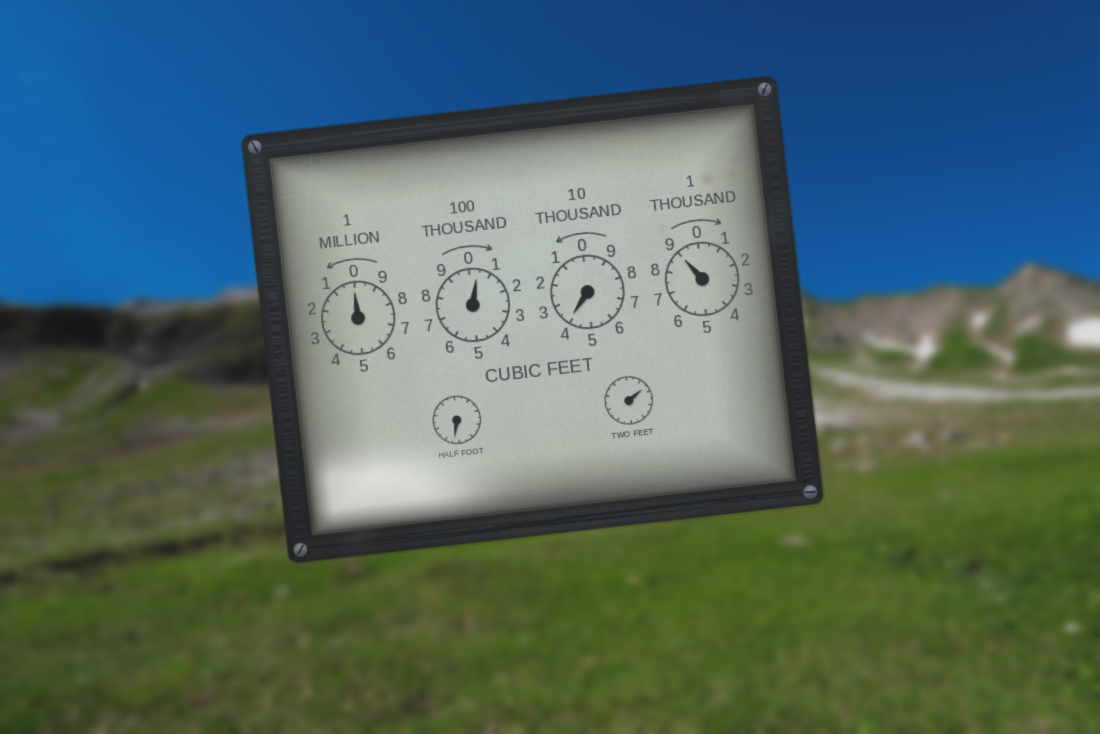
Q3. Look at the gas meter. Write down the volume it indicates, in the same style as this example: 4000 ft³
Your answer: 3900 ft³
